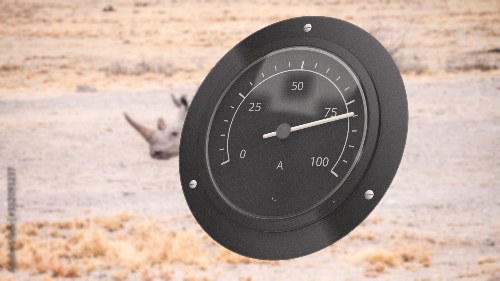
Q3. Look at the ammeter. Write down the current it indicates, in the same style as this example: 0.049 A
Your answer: 80 A
